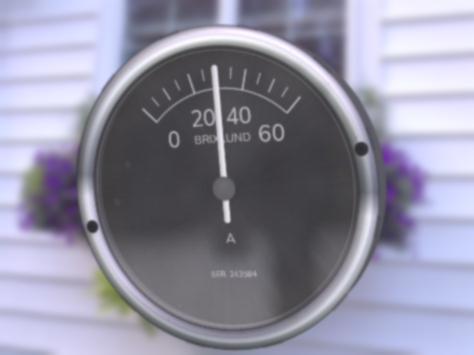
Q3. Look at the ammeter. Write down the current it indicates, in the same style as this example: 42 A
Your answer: 30 A
